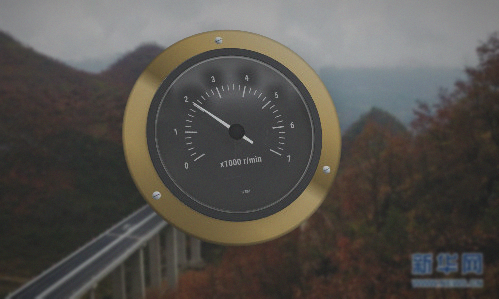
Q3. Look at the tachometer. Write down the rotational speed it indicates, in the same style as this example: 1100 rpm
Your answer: 2000 rpm
